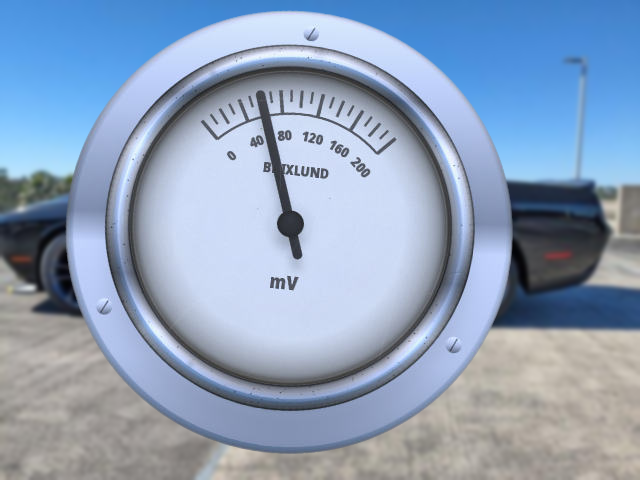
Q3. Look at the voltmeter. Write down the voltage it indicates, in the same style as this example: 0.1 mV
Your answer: 60 mV
